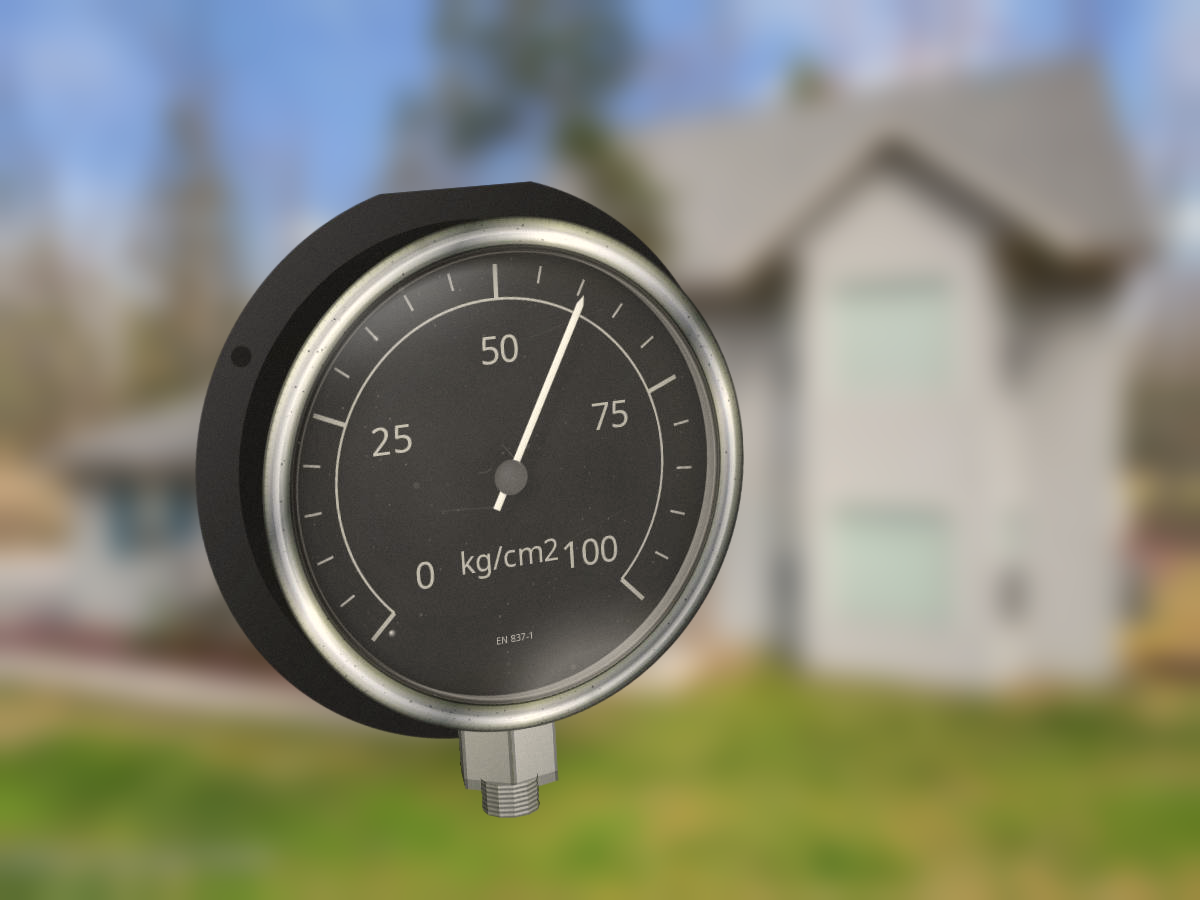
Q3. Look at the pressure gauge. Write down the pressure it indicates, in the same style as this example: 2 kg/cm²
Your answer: 60 kg/cm²
